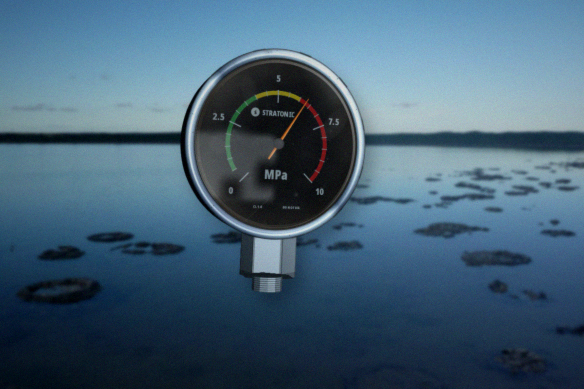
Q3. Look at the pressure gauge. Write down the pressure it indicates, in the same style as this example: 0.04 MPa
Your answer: 6.25 MPa
